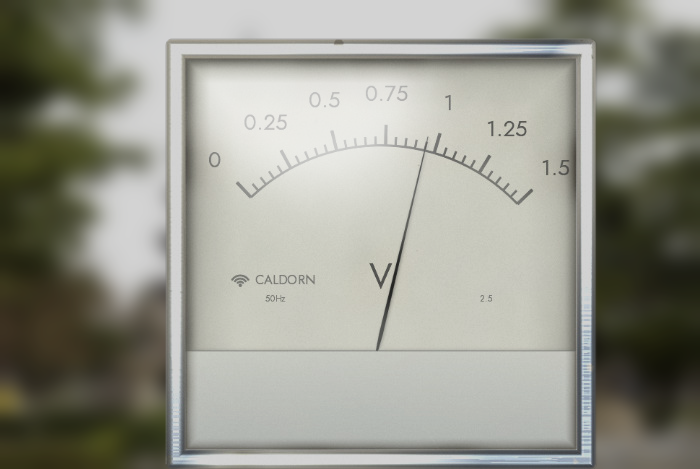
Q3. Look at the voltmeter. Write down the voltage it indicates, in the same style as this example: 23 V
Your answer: 0.95 V
